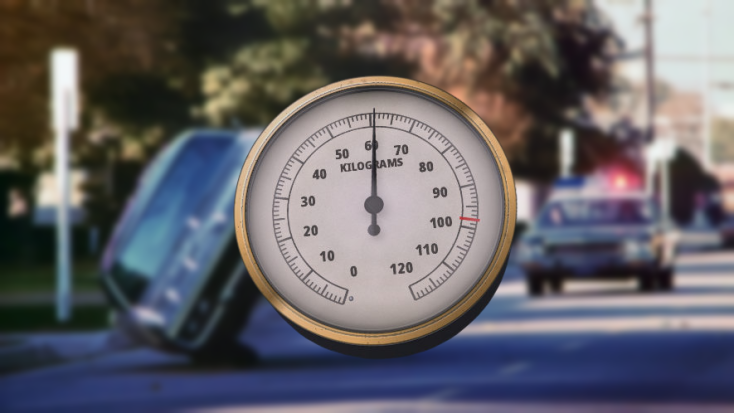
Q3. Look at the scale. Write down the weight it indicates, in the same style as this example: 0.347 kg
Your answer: 61 kg
